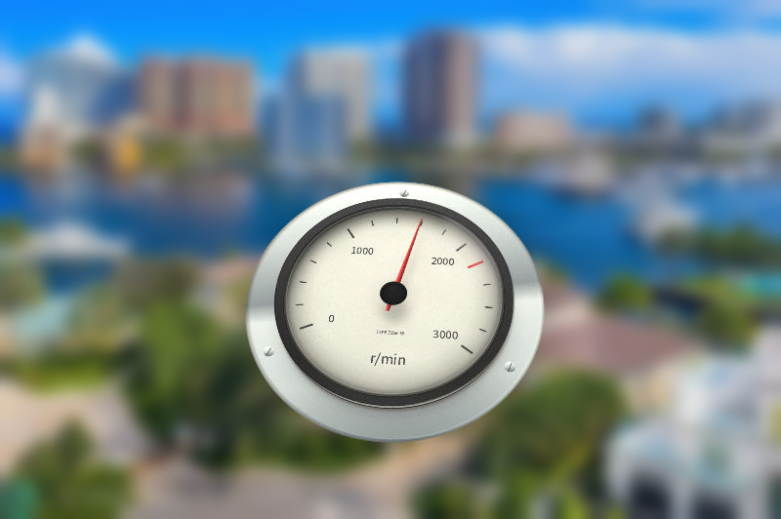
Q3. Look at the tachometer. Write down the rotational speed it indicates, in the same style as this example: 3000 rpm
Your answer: 1600 rpm
